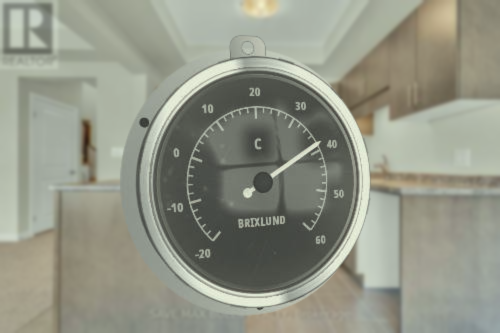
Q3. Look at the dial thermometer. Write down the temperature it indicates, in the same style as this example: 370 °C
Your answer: 38 °C
